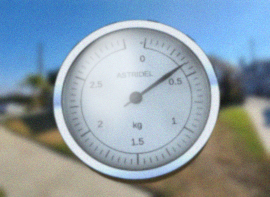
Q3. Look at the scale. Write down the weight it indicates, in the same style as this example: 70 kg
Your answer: 0.4 kg
